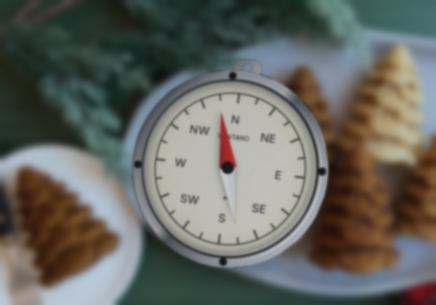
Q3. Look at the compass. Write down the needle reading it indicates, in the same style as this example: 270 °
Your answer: 345 °
